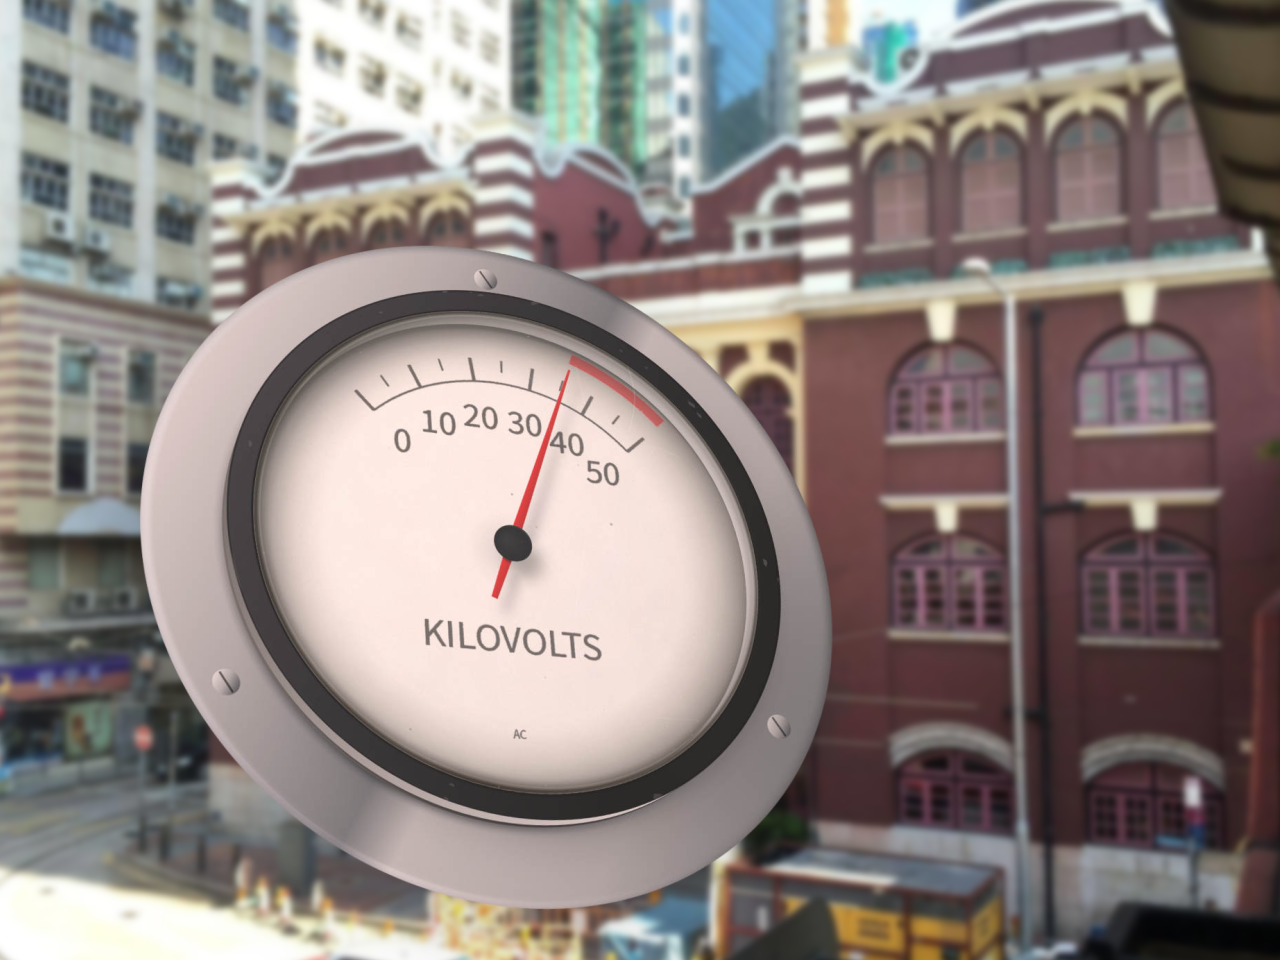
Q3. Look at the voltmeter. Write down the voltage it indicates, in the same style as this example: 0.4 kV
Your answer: 35 kV
